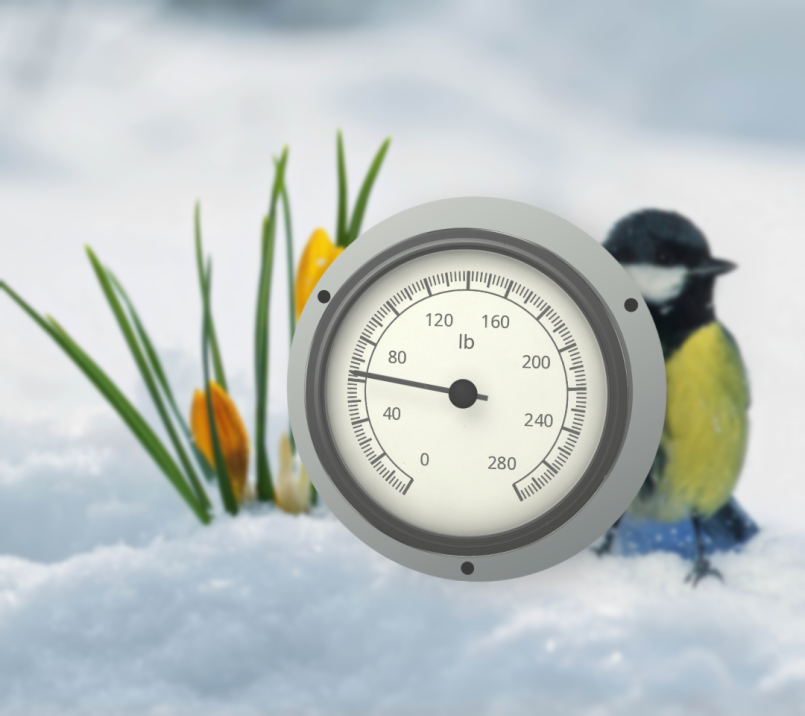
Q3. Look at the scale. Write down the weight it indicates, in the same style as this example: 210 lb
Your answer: 64 lb
